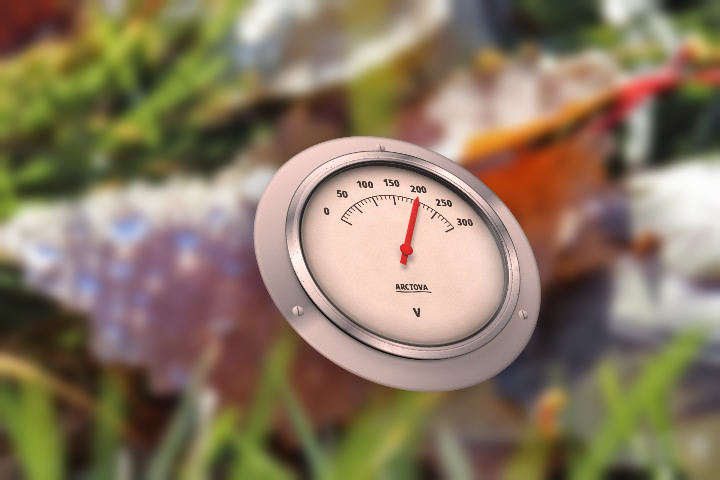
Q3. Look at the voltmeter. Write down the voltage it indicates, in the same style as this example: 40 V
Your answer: 200 V
